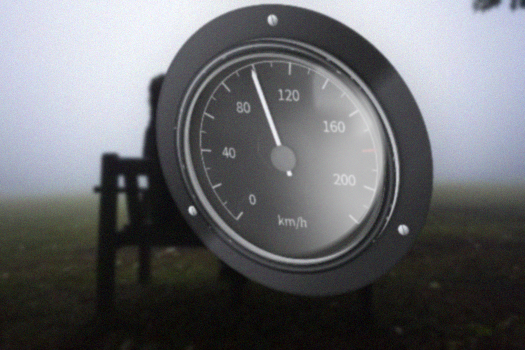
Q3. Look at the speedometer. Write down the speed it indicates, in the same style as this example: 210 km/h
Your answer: 100 km/h
